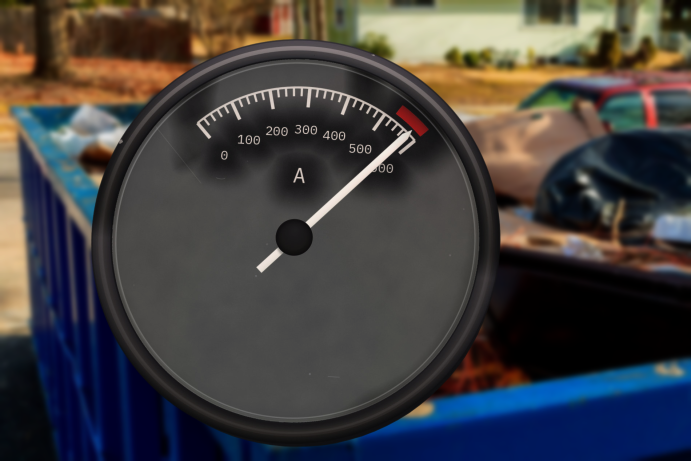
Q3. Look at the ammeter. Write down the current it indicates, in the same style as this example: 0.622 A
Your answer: 580 A
